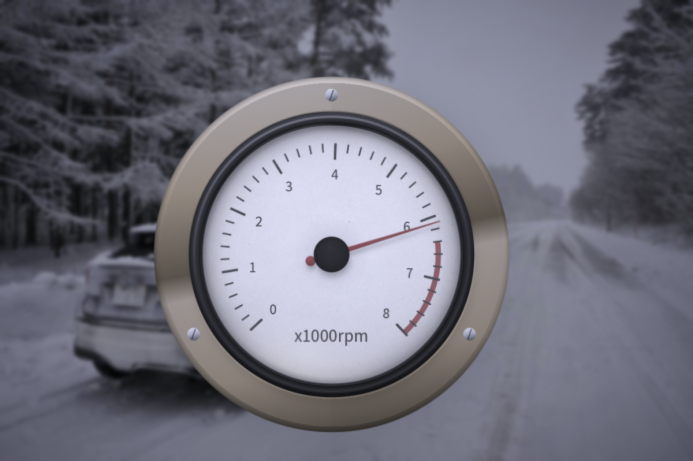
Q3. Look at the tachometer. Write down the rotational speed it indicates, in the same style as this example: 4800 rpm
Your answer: 6100 rpm
